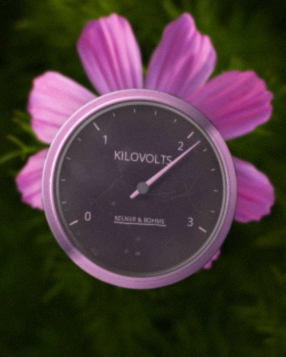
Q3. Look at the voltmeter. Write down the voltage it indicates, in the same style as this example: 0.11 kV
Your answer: 2.1 kV
